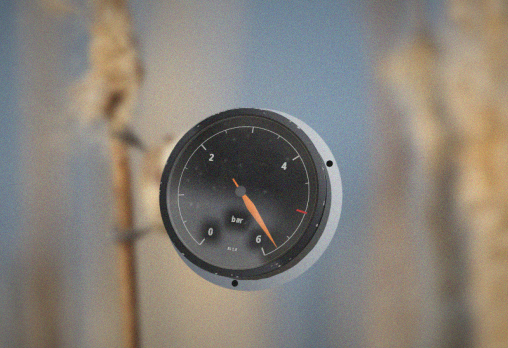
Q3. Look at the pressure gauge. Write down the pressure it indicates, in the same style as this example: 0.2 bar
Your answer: 5.75 bar
